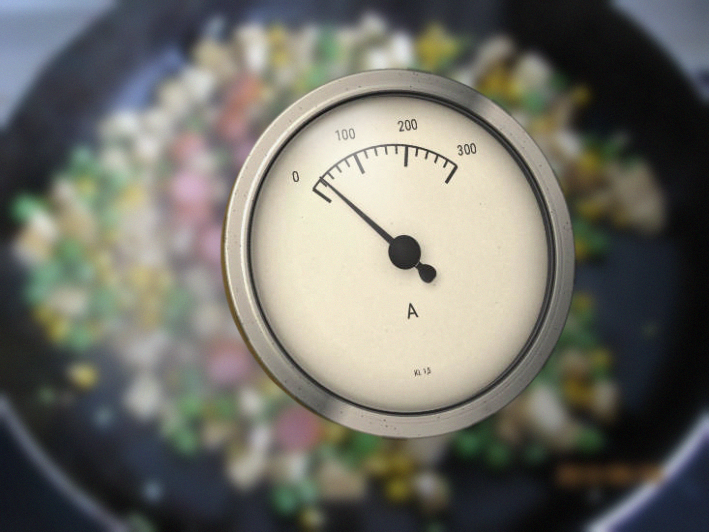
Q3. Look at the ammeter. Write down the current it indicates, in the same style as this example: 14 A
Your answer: 20 A
